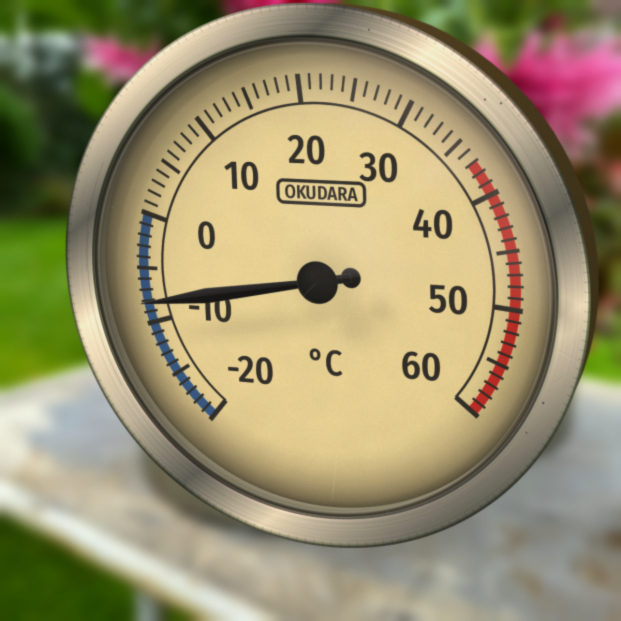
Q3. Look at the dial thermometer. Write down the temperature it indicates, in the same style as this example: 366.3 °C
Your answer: -8 °C
